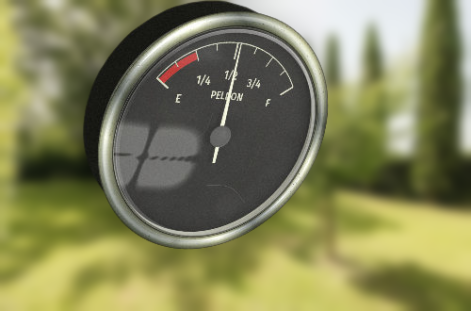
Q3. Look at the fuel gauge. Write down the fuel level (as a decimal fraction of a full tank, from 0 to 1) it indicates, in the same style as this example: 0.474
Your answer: 0.5
